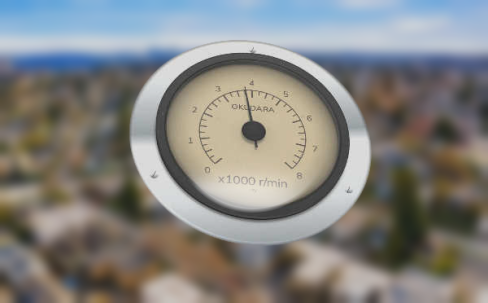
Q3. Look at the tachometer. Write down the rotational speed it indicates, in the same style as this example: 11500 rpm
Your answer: 3750 rpm
